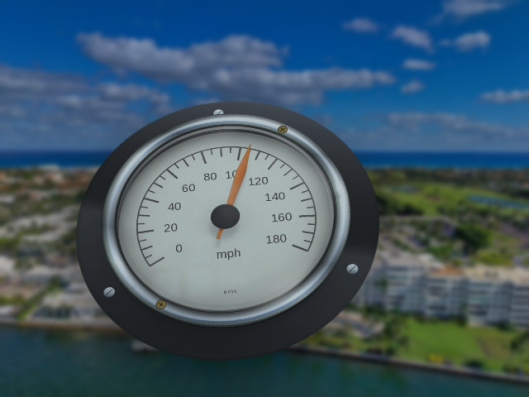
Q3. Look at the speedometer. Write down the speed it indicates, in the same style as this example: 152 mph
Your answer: 105 mph
